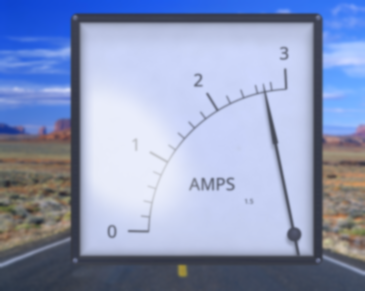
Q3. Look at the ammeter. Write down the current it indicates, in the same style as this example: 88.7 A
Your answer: 2.7 A
